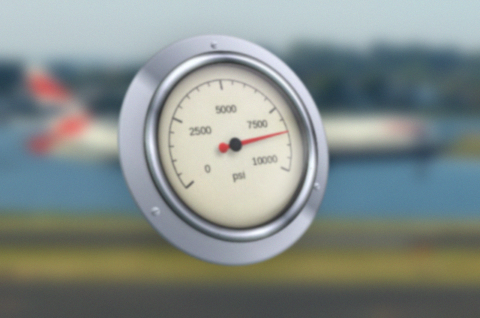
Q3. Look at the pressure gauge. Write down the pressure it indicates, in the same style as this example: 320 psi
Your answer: 8500 psi
